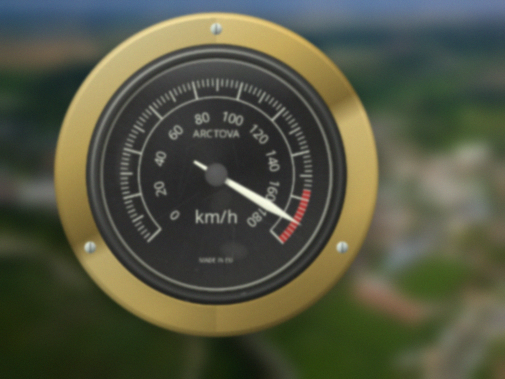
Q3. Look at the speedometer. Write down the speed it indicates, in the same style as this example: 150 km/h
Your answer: 170 km/h
